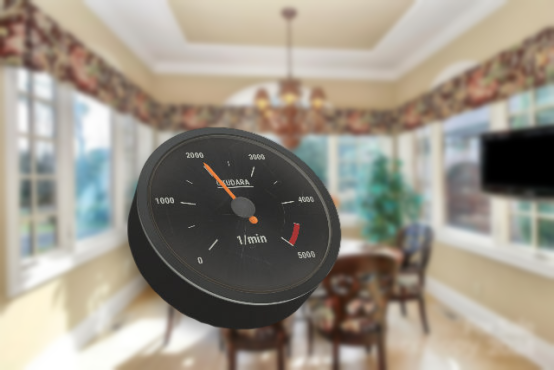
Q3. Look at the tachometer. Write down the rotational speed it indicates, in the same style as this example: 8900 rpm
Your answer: 2000 rpm
